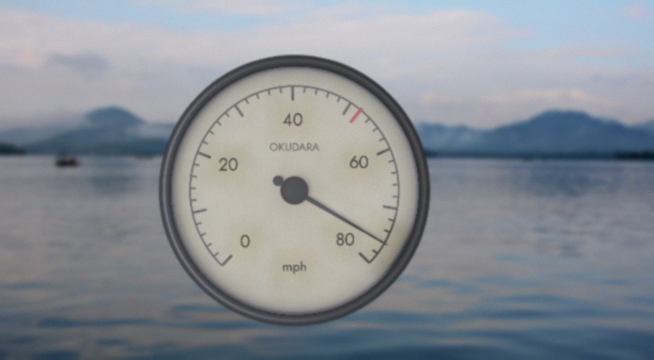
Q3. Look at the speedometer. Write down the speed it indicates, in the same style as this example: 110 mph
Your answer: 76 mph
